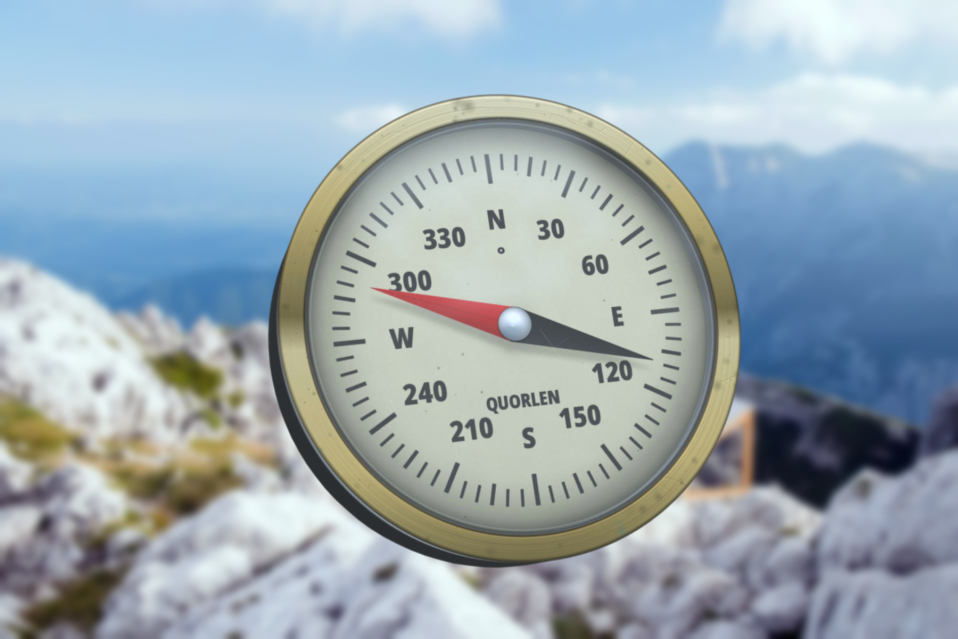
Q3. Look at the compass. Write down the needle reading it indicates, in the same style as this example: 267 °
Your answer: 290 °
